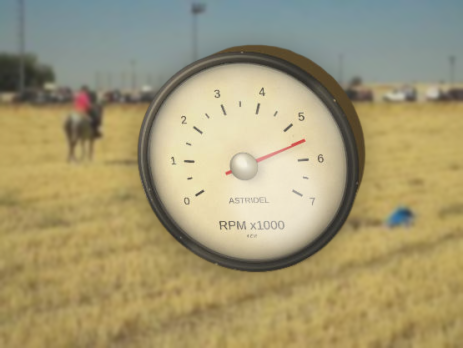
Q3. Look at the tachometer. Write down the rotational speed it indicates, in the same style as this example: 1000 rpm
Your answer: 5500 rpm
